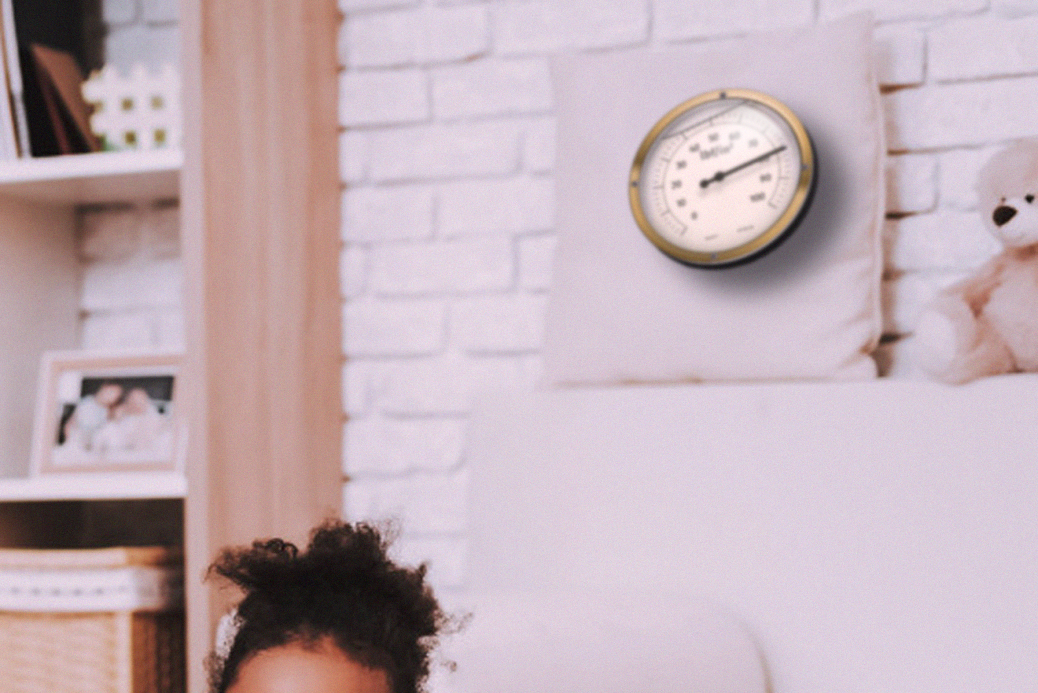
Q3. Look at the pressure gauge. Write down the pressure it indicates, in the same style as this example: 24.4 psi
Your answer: 80 psi
